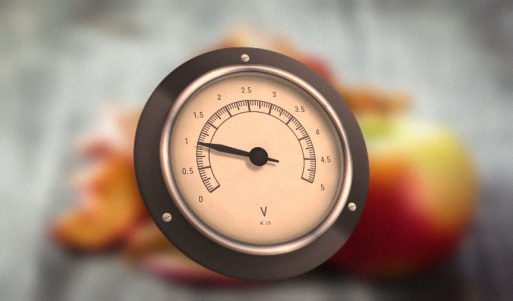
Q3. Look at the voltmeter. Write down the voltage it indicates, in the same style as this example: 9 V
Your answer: 1 V
